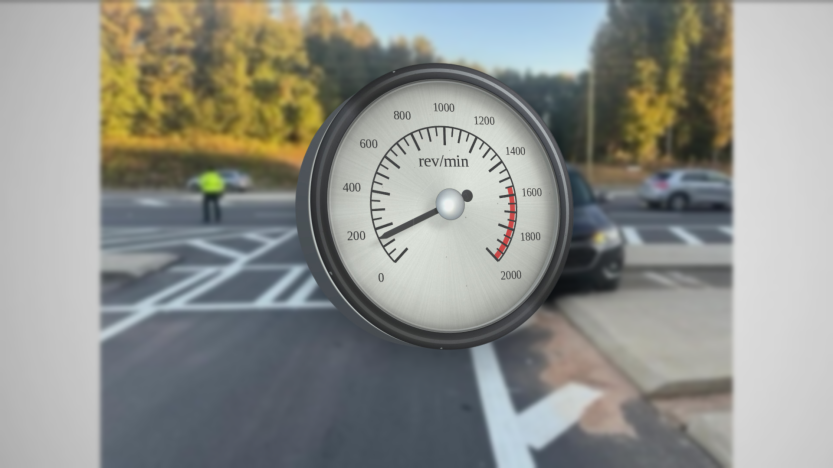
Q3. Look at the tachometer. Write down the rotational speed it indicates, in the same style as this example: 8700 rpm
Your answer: 150 rpm
